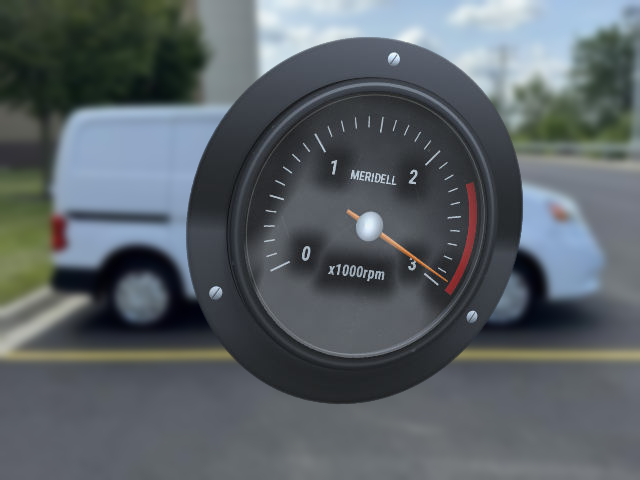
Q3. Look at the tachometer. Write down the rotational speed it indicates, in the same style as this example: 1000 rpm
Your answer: 2950 rpm
